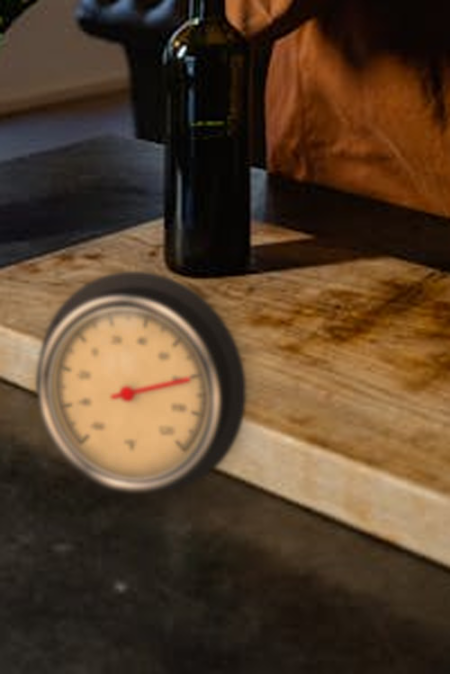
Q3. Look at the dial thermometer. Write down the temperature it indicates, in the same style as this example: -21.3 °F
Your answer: 80 °F
